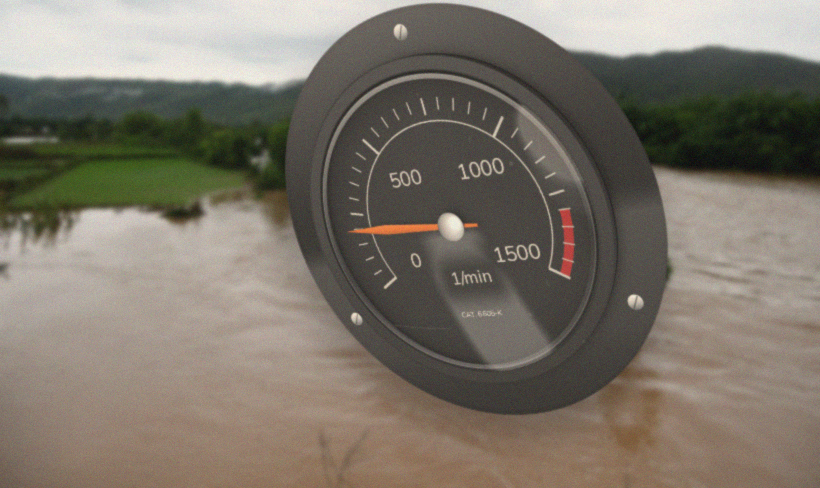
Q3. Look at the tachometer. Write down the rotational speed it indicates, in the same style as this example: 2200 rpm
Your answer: 200 rpm
